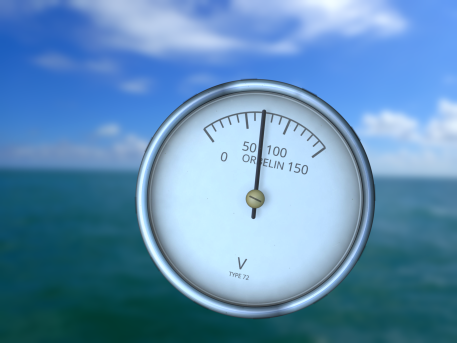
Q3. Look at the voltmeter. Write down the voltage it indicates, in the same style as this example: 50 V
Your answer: 70 V
